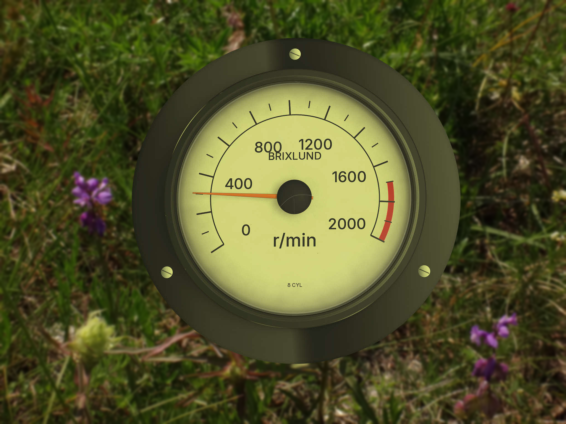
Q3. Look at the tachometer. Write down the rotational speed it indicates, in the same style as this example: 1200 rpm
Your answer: 300 rpm
